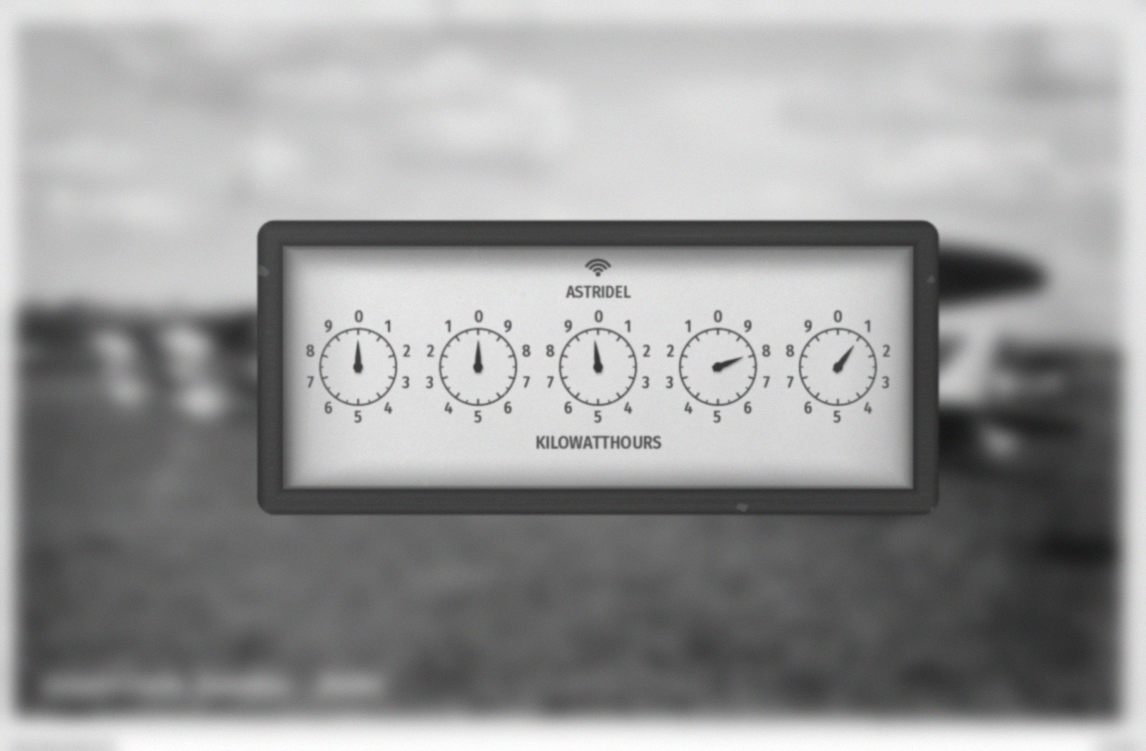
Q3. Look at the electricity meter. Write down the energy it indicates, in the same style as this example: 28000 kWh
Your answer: 99981 kWh
